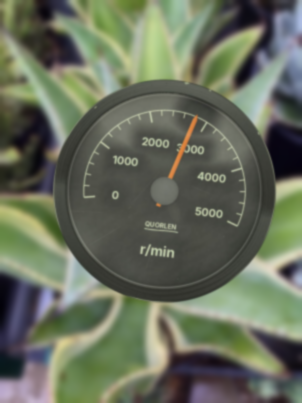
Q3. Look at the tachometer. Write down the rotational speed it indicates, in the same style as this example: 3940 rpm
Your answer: 2800 rpm
